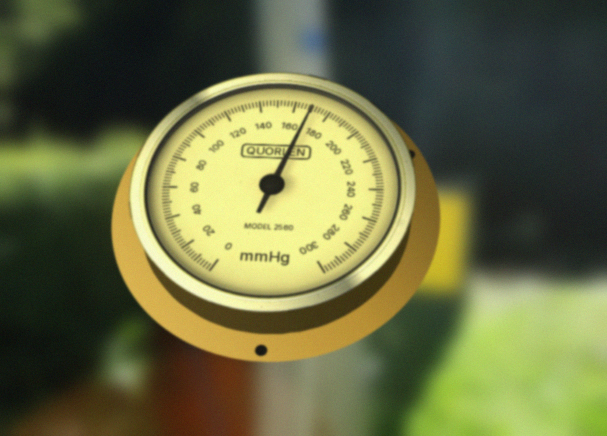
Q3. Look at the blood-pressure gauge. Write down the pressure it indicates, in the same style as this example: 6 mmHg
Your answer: 170 mmHg
